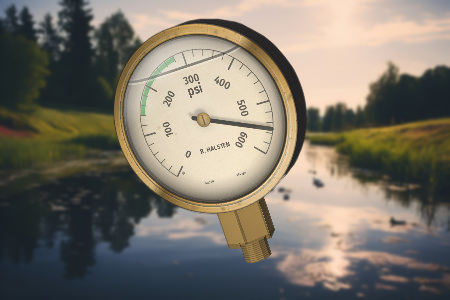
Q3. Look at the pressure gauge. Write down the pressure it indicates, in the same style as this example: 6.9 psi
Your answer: 550 psi
